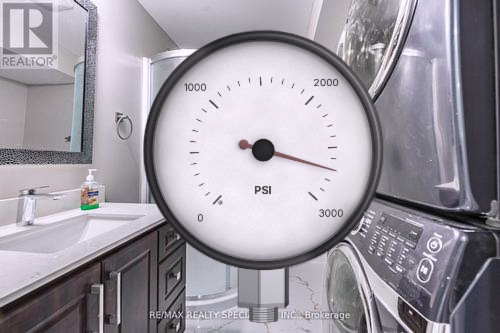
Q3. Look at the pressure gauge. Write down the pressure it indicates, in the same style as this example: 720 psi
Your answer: 2700 psi
